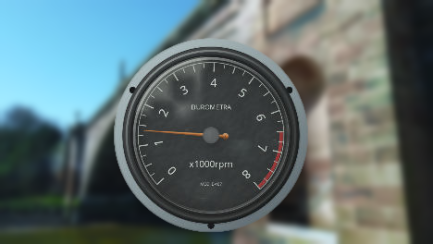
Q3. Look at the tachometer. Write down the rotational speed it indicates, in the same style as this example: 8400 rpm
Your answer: 1375 rpm
